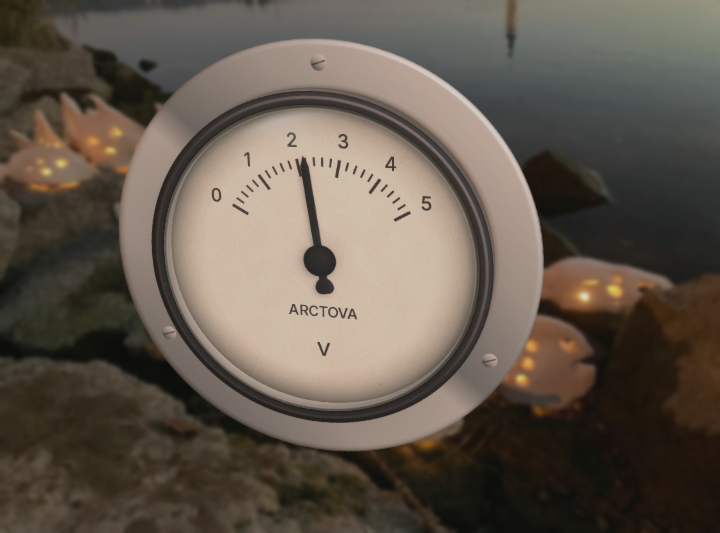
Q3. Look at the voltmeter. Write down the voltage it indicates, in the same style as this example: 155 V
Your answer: 2.2 V
